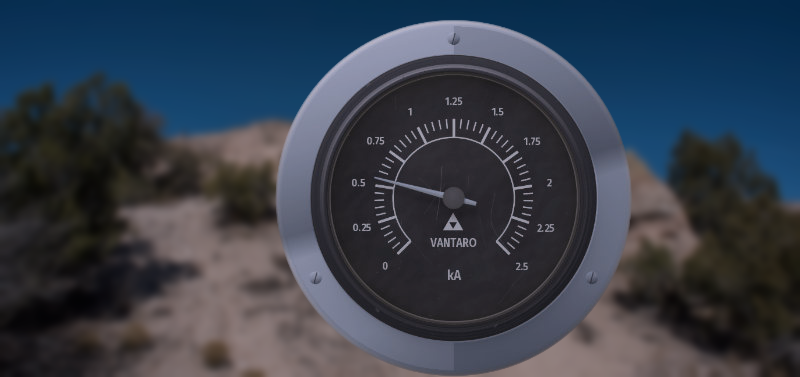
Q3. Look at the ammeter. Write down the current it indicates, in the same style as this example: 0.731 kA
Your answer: 0.55 kA
